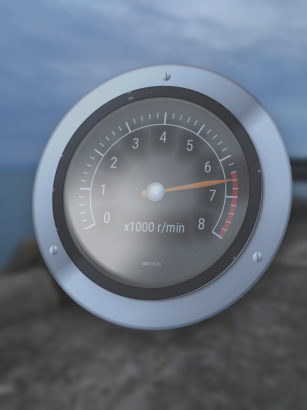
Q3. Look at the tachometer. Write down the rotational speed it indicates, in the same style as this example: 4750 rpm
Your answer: 6600 rpm
